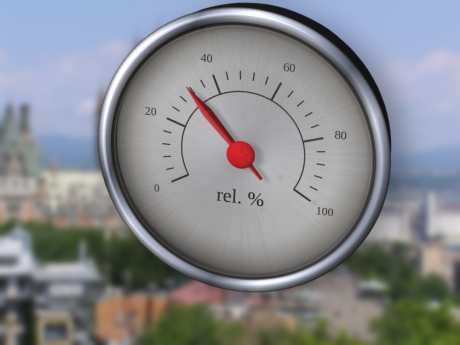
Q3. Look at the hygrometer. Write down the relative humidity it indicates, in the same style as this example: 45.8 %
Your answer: 32 %
